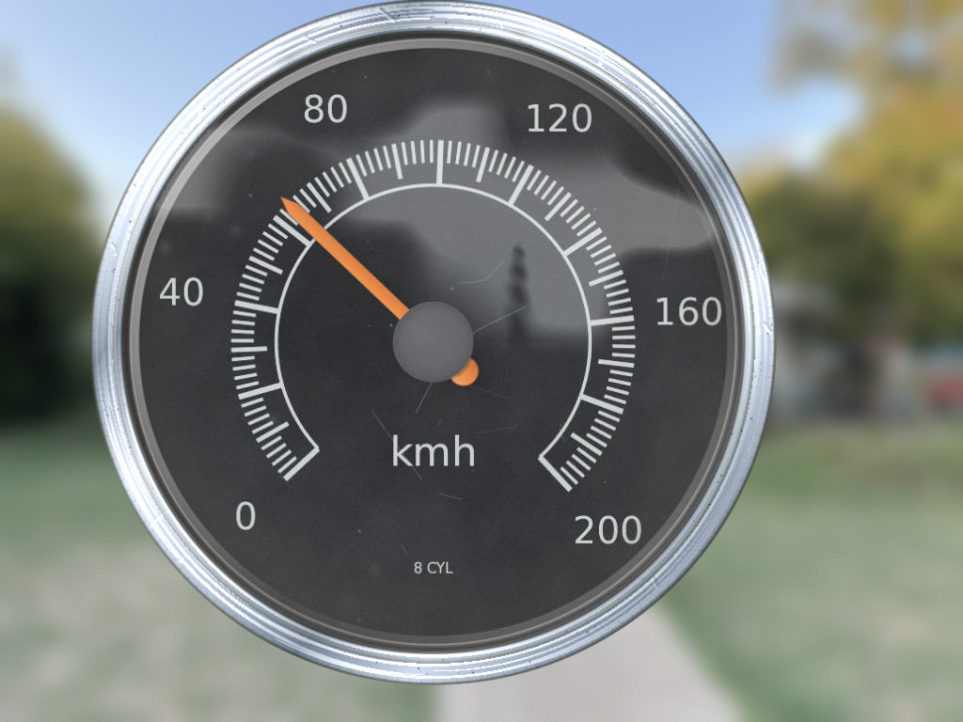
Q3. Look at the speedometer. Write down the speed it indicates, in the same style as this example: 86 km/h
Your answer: 64 km/h
